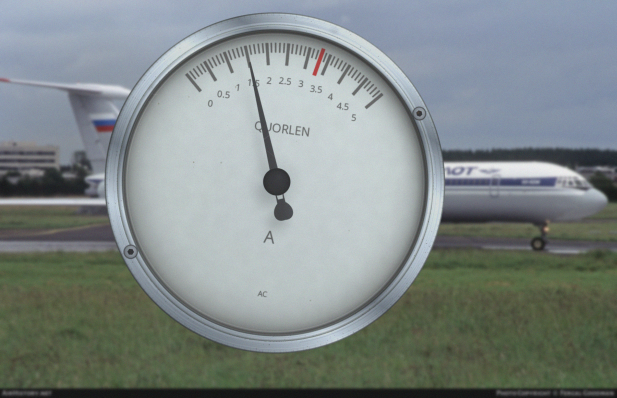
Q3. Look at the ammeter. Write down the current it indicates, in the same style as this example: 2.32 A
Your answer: 1.5 A
